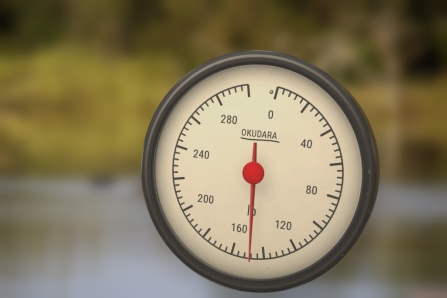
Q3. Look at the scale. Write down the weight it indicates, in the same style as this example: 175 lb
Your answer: 148 lb
